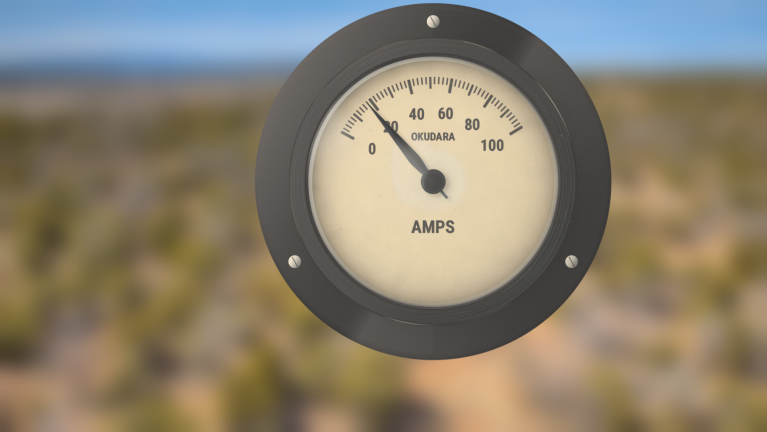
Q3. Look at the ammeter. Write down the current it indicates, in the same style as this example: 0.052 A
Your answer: 18 A
